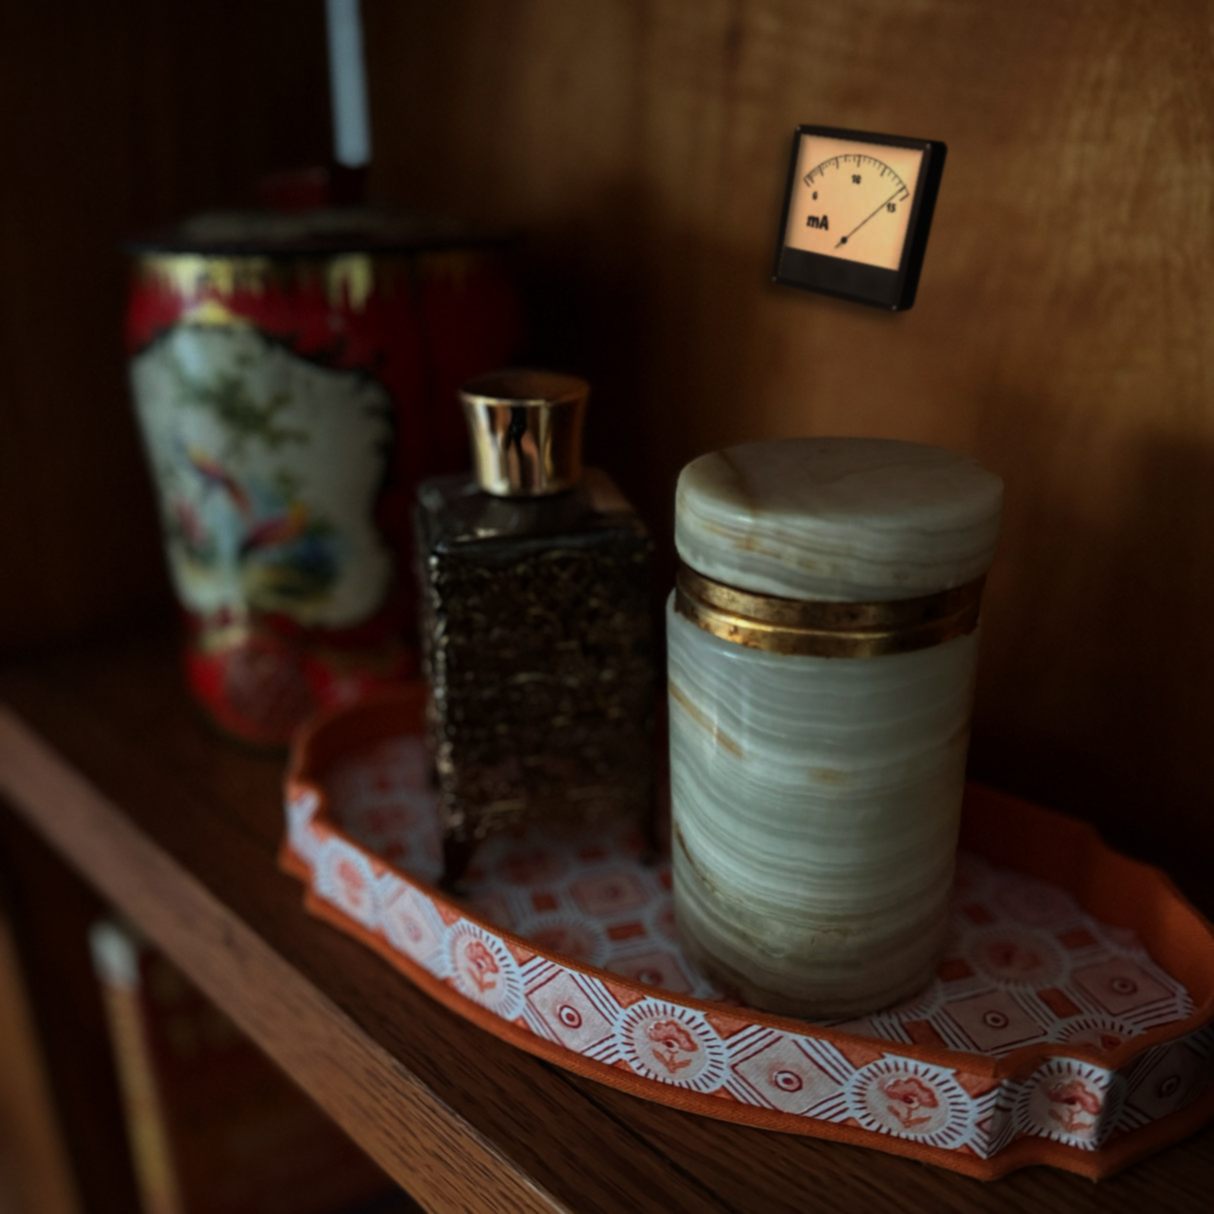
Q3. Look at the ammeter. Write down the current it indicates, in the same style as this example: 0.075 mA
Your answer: 14.5 mA
